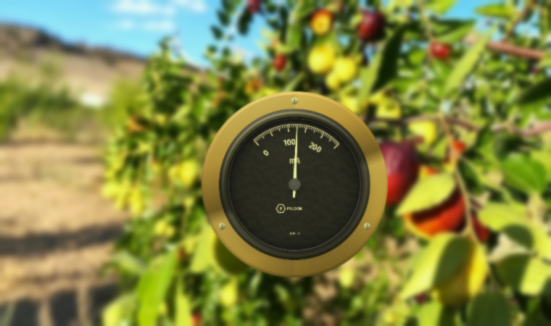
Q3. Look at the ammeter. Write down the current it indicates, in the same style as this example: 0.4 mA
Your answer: 125 mA
